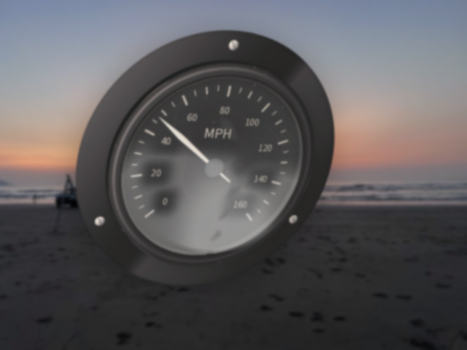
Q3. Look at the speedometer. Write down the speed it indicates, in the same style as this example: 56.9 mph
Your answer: 47.5 mph
